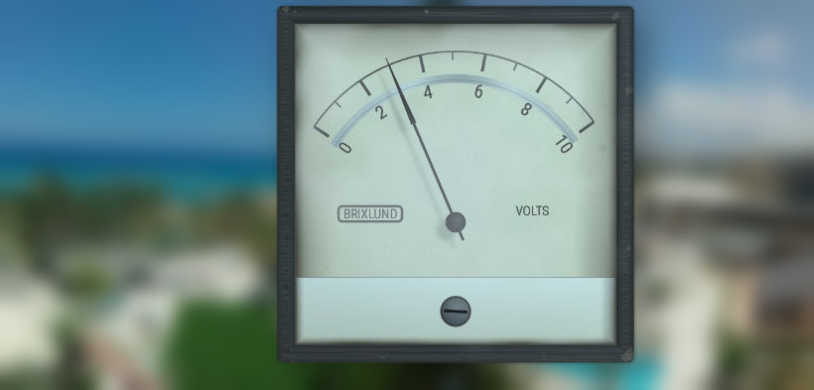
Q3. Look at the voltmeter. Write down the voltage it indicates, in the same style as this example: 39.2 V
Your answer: 3 V
